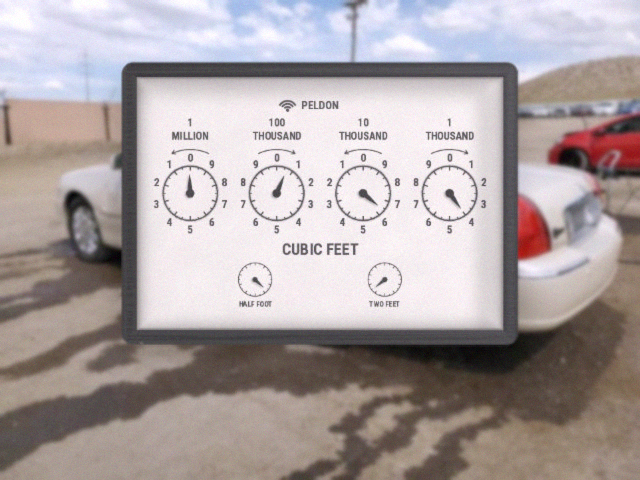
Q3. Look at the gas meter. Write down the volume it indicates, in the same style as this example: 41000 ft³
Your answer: 6400 ft³
